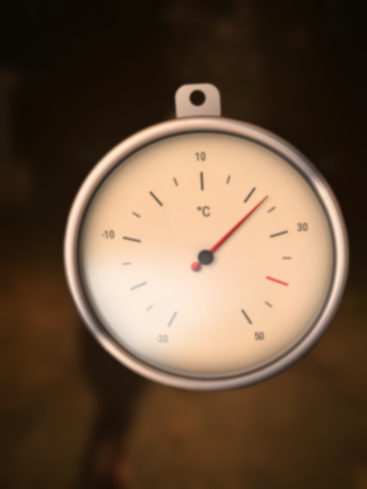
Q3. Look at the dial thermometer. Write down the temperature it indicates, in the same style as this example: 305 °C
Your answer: 22.5 °C
